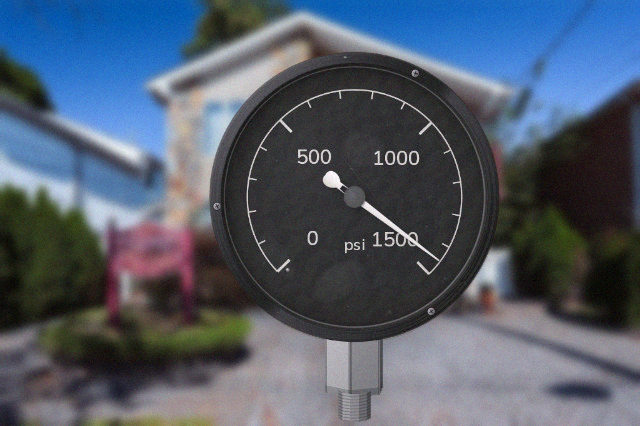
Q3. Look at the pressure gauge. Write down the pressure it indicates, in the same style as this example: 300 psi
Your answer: 1450 psi
